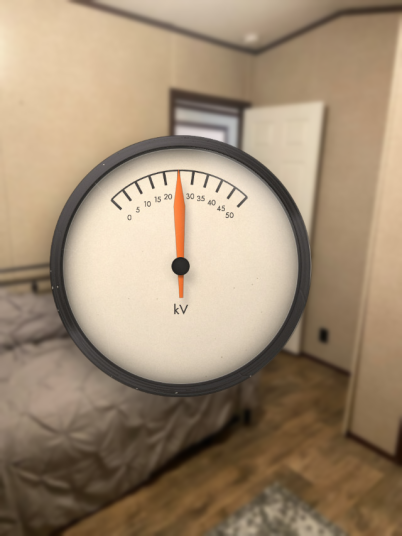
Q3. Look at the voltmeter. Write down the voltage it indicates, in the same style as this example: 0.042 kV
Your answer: 25 kV
